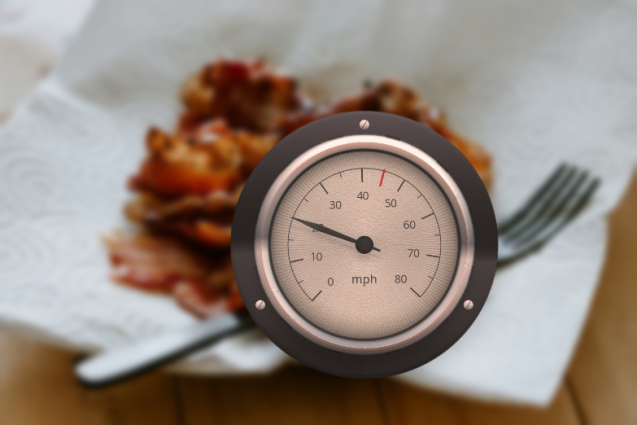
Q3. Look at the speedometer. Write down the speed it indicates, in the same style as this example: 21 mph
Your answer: 20 mph
